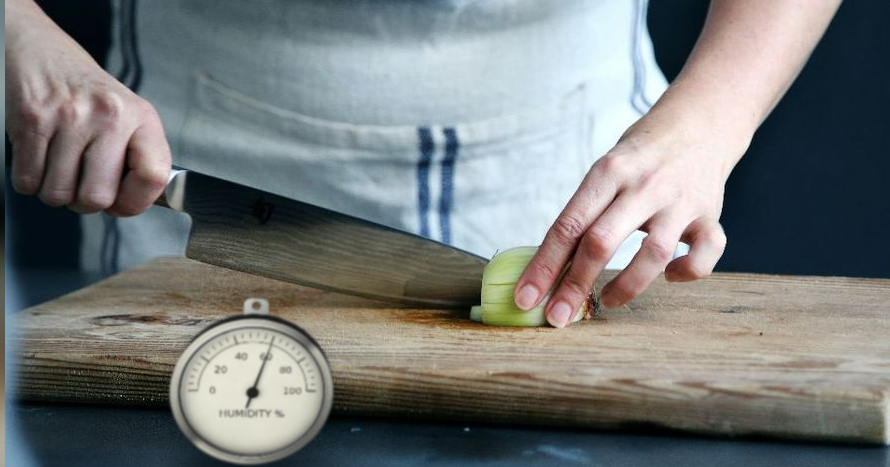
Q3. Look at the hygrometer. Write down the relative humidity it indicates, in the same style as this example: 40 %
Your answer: 60 %
